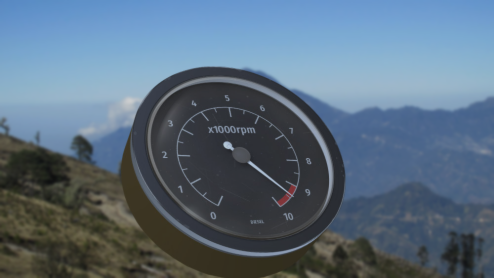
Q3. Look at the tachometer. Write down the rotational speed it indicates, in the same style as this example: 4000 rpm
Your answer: 9500 rpm
